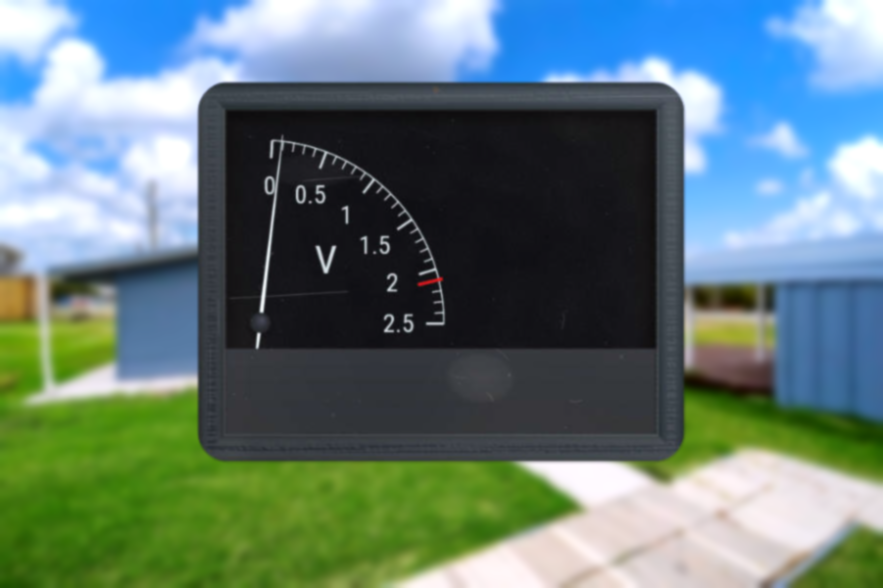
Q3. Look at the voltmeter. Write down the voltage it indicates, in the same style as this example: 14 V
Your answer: 0.1 V
